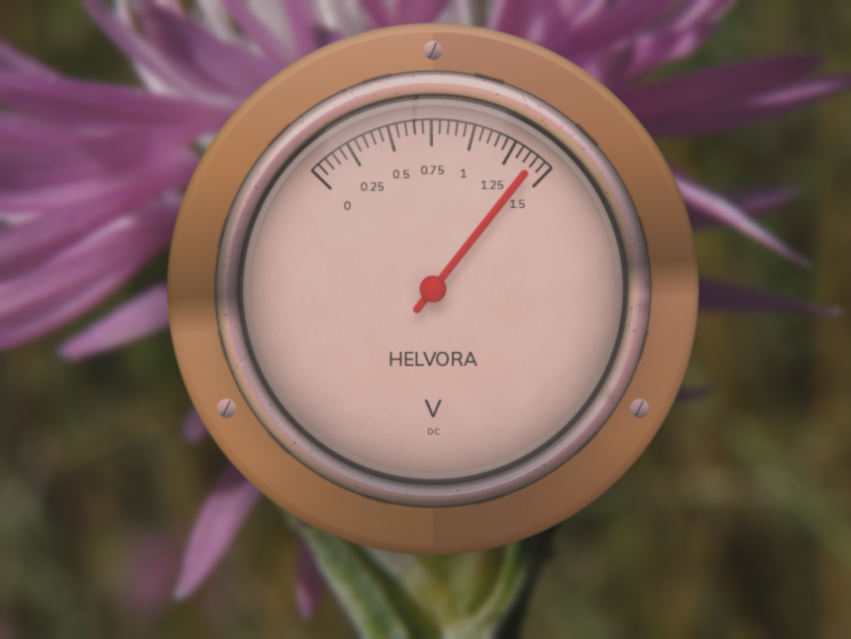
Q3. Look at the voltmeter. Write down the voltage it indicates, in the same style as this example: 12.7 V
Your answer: 1.4 V
